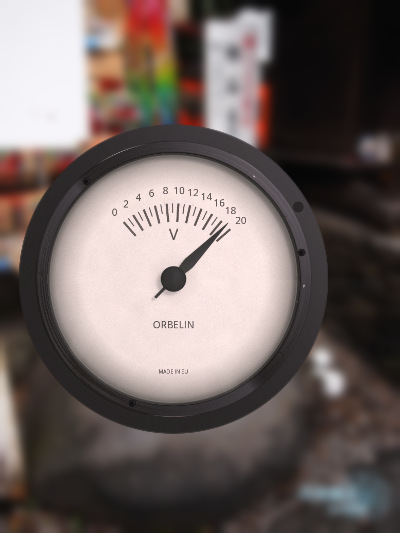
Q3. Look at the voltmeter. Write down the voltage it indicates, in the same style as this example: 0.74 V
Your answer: 19 V
